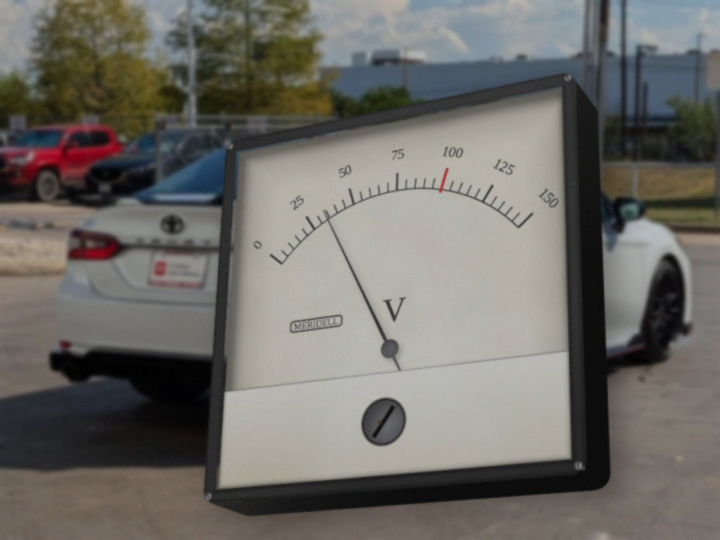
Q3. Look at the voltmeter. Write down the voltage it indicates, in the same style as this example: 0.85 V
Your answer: 35 V
